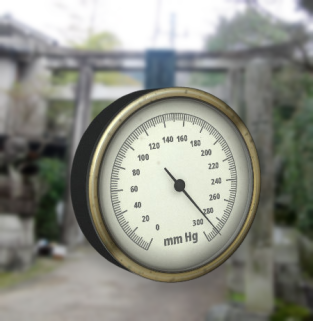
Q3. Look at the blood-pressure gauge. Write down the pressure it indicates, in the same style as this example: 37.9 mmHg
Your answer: 290 mmHg
